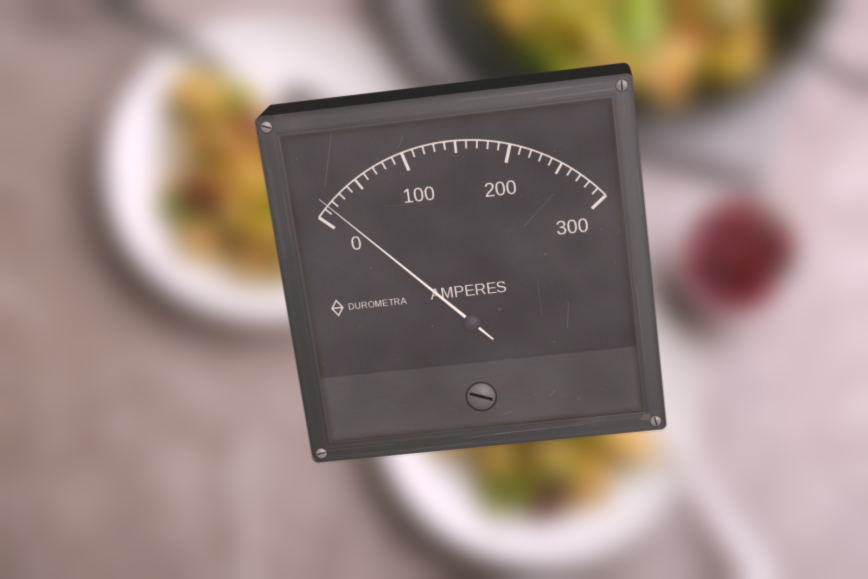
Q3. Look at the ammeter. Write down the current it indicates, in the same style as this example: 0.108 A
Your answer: 15 A
